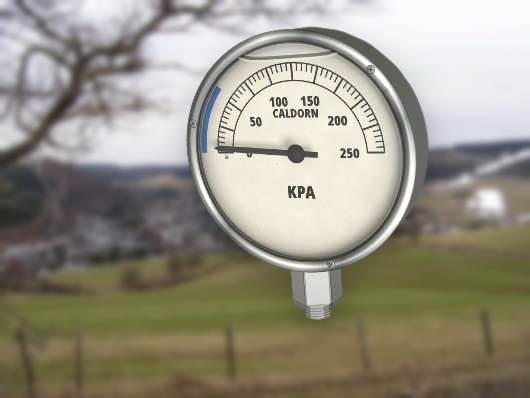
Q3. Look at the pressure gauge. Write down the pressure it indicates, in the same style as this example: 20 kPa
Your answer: 5 kPa
